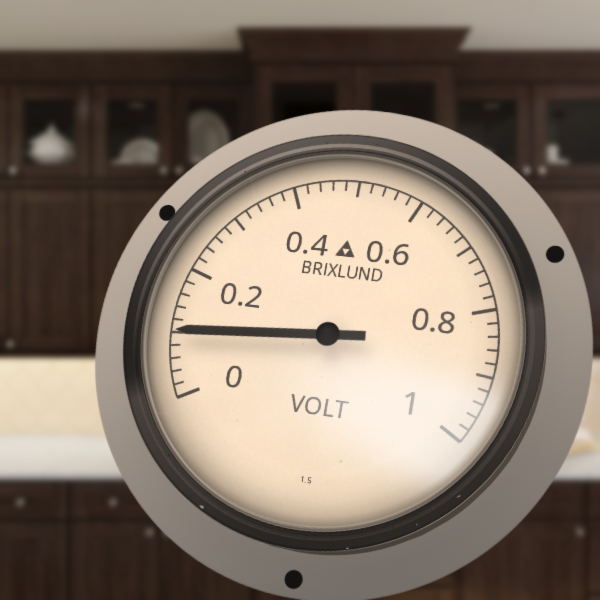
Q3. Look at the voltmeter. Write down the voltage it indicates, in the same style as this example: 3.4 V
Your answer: 0.1 V
